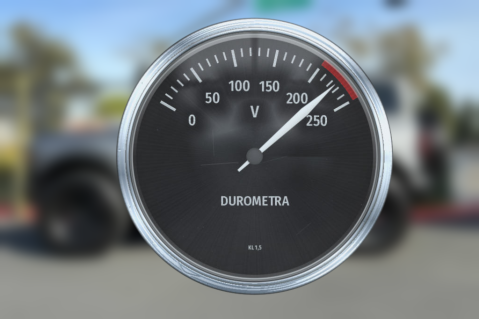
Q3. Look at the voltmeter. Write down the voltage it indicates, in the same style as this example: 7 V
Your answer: 225 V
